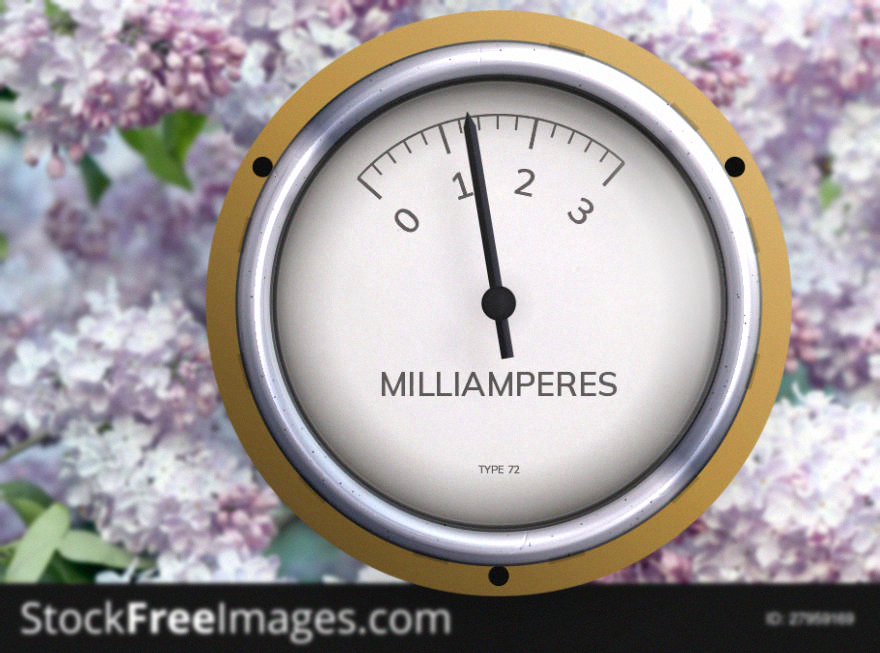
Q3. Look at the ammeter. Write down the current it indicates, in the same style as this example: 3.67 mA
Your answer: 1.3 mA
